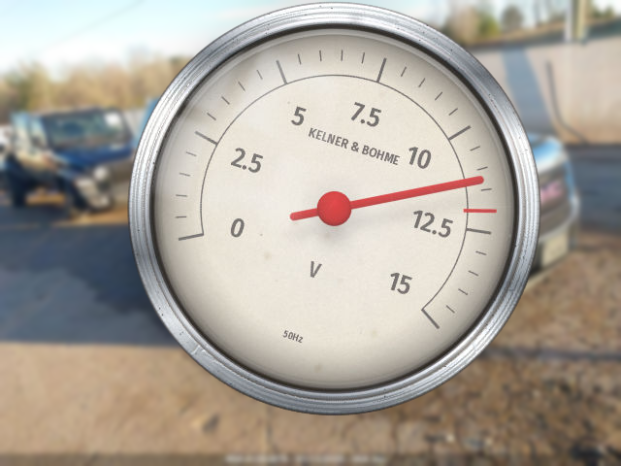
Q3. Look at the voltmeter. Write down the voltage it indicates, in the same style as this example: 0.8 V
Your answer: 11.25 V
